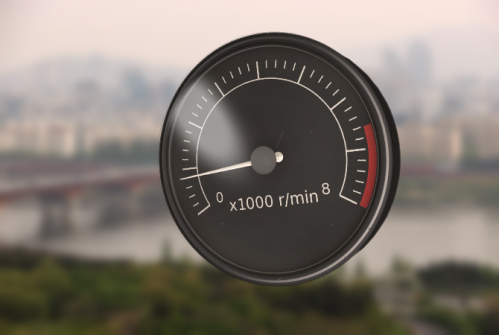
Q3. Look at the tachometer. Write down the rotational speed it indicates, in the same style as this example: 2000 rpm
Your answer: 800 rpm
